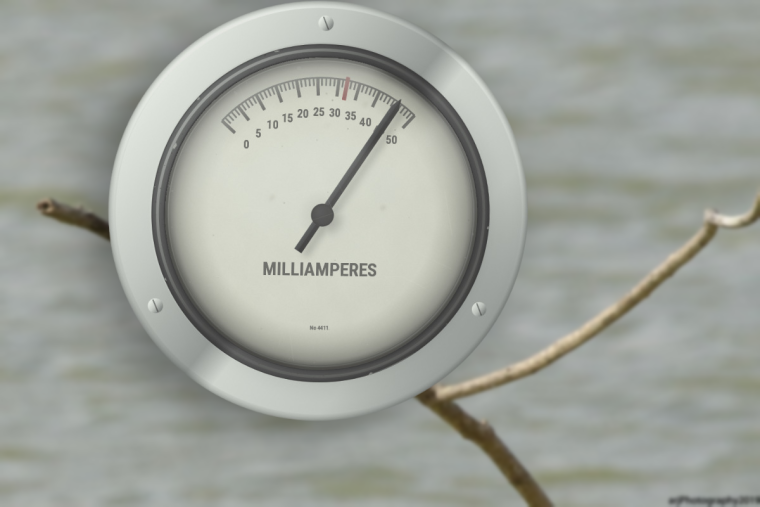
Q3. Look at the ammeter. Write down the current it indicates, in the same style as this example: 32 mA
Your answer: 45 mA
